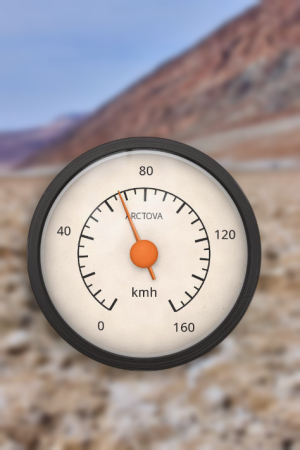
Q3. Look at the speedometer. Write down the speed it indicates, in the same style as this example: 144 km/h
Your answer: 67.5 km/h
